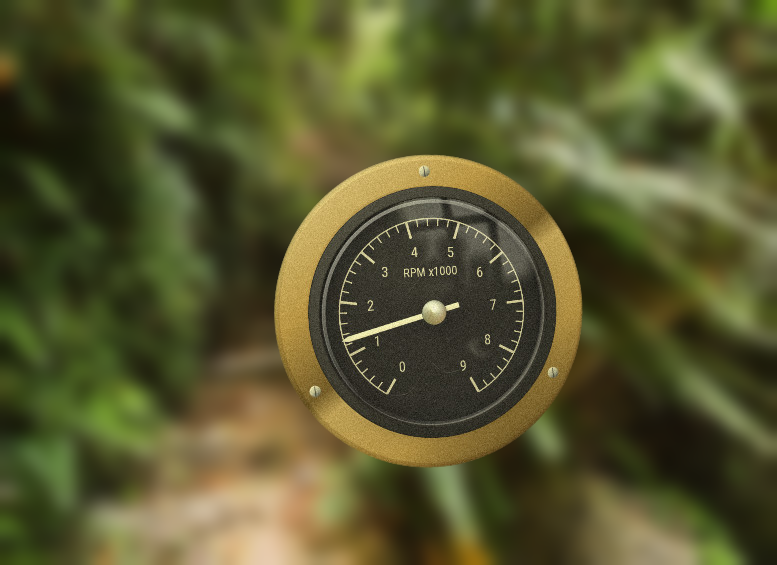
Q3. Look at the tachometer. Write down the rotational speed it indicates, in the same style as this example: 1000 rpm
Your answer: 1300 rpm
